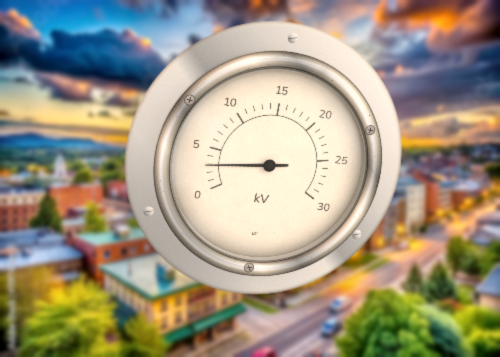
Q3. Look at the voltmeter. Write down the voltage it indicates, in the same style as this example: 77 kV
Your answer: 3 kV
